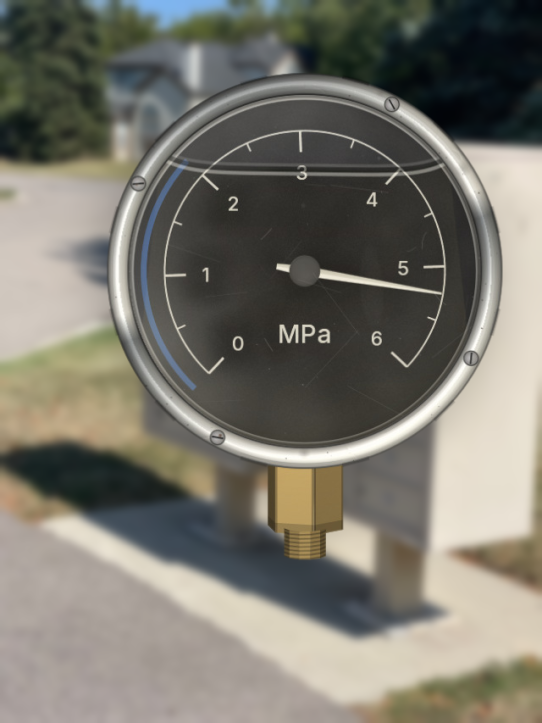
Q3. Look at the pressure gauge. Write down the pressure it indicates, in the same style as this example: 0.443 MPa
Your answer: 5.25 MPa
